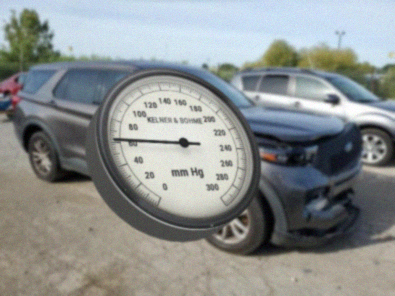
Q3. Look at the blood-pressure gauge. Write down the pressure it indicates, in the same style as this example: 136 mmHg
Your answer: 60 mmHg
